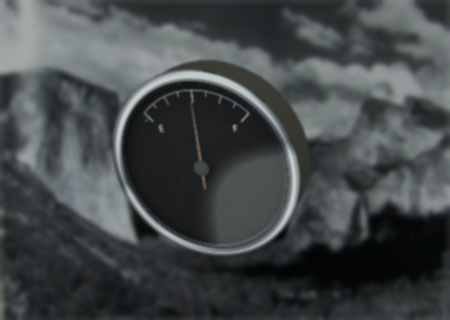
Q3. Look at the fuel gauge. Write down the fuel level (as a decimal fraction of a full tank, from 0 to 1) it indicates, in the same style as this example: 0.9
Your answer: 0.5
